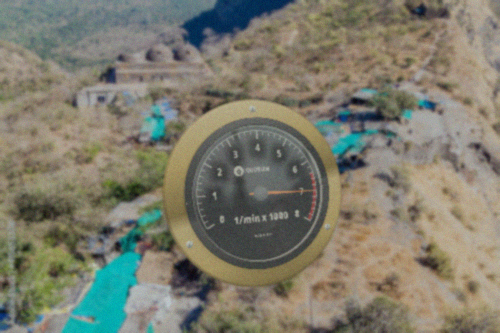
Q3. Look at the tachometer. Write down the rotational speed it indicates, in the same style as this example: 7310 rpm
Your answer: 7000 rpm
